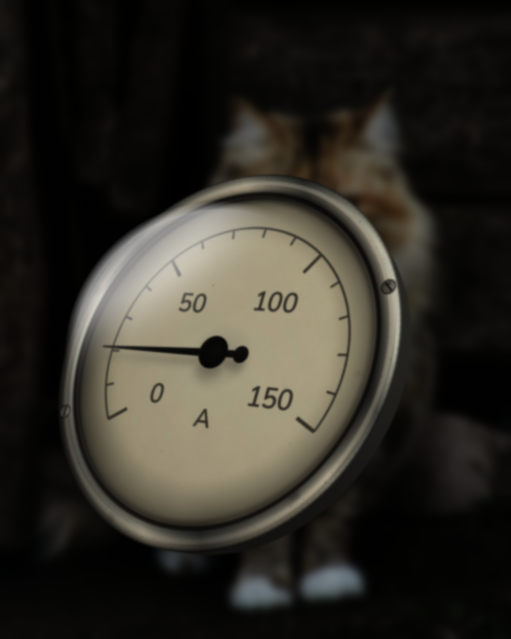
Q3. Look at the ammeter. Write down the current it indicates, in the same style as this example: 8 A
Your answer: 20 A
